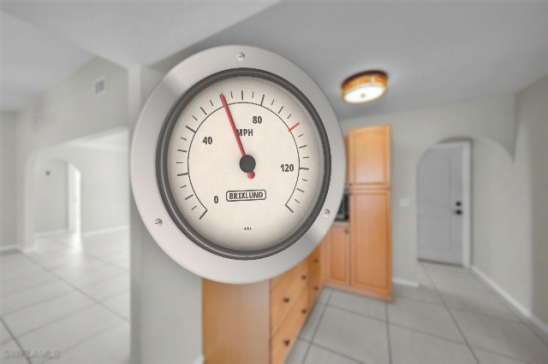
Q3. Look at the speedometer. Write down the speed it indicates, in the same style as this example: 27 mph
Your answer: 60 mph
